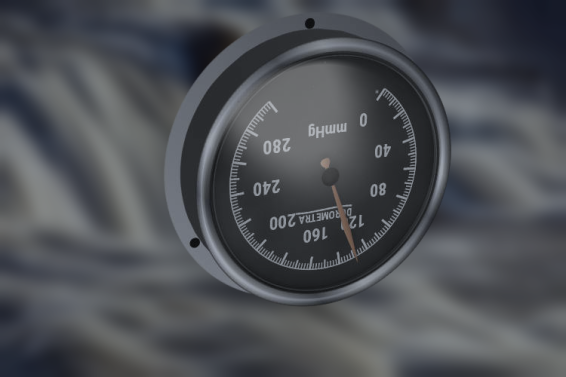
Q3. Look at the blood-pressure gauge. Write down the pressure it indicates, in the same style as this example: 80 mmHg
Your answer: 130 mmHg
